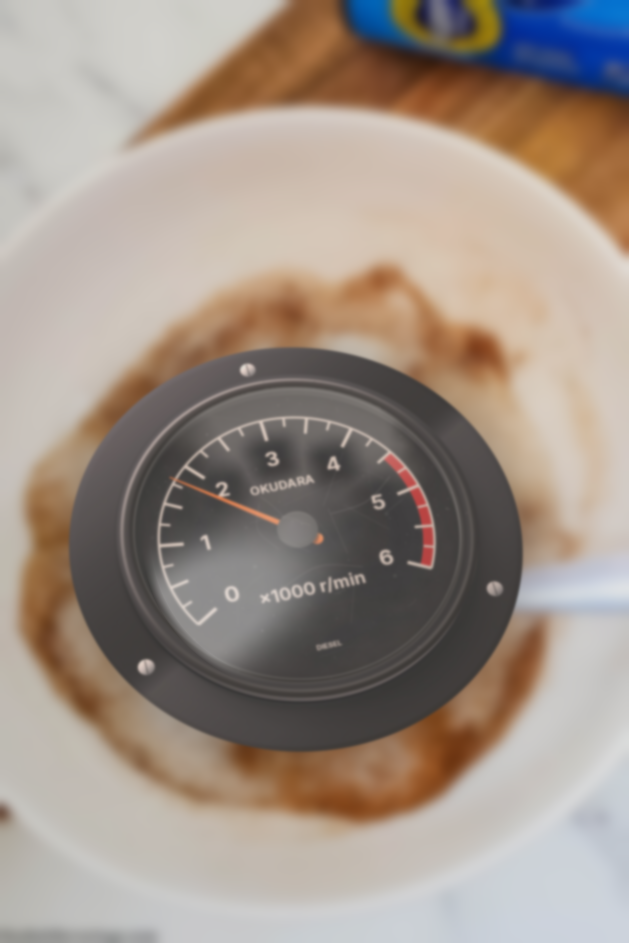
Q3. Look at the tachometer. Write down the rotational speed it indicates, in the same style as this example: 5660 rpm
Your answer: 1750 rpm
